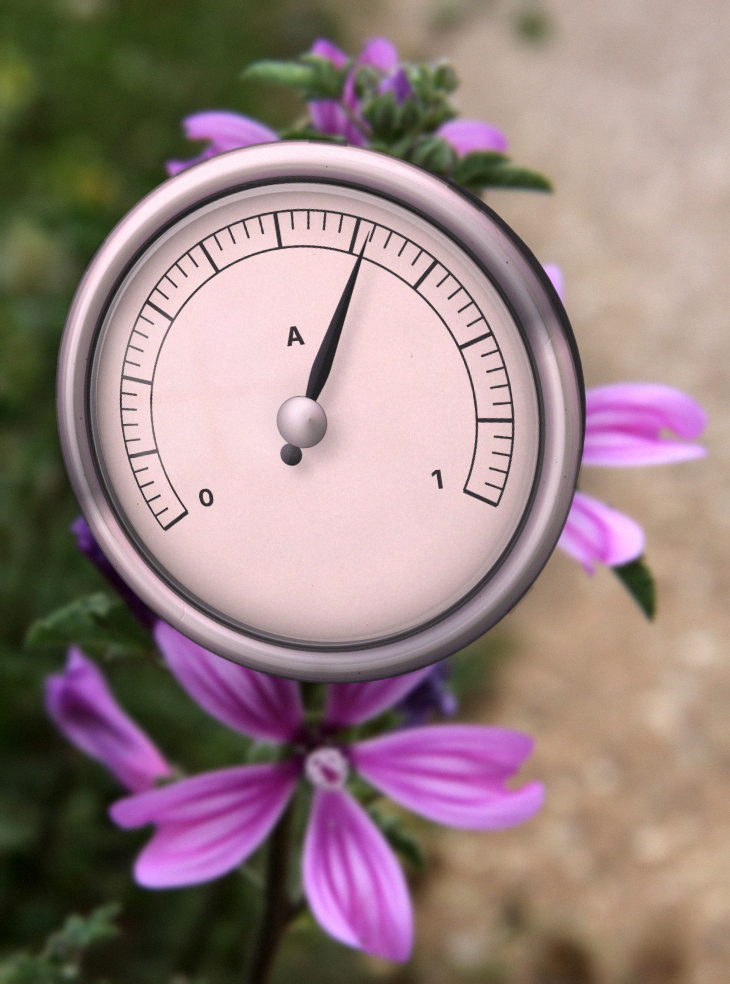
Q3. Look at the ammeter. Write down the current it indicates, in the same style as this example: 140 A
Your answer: 0.62 A
